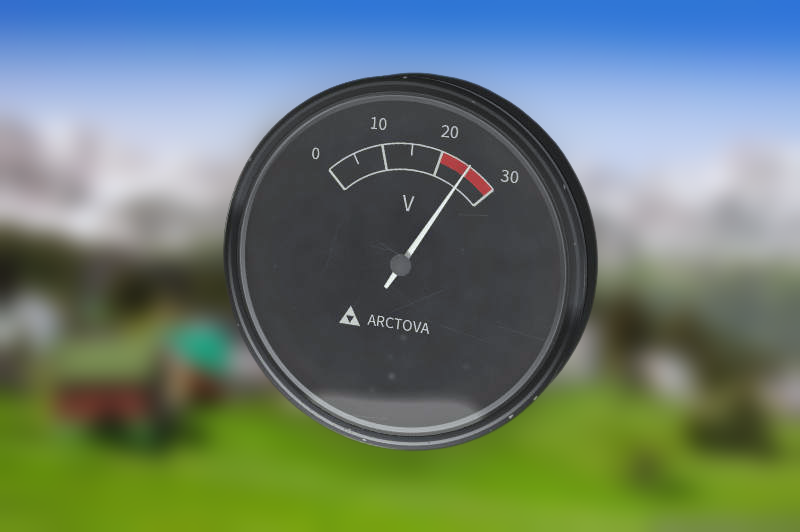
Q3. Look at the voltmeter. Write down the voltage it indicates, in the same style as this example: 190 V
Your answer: 25 V
